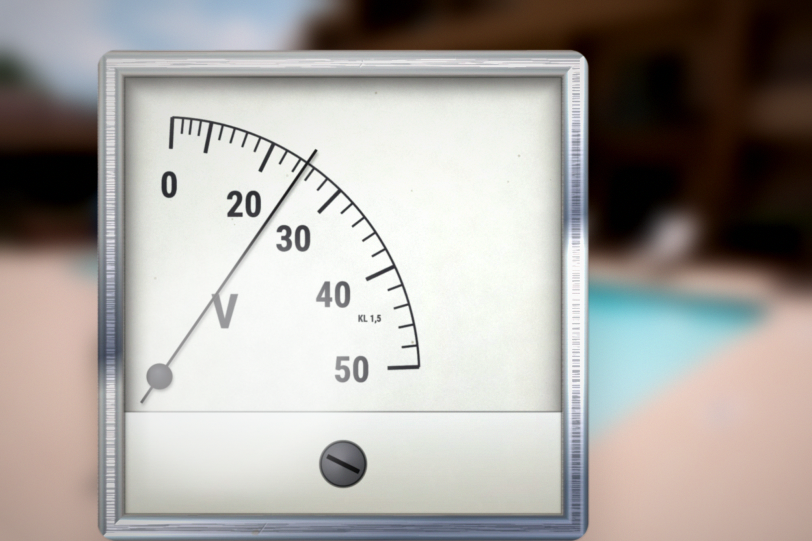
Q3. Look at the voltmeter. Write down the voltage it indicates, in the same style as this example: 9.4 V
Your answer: 25 V
